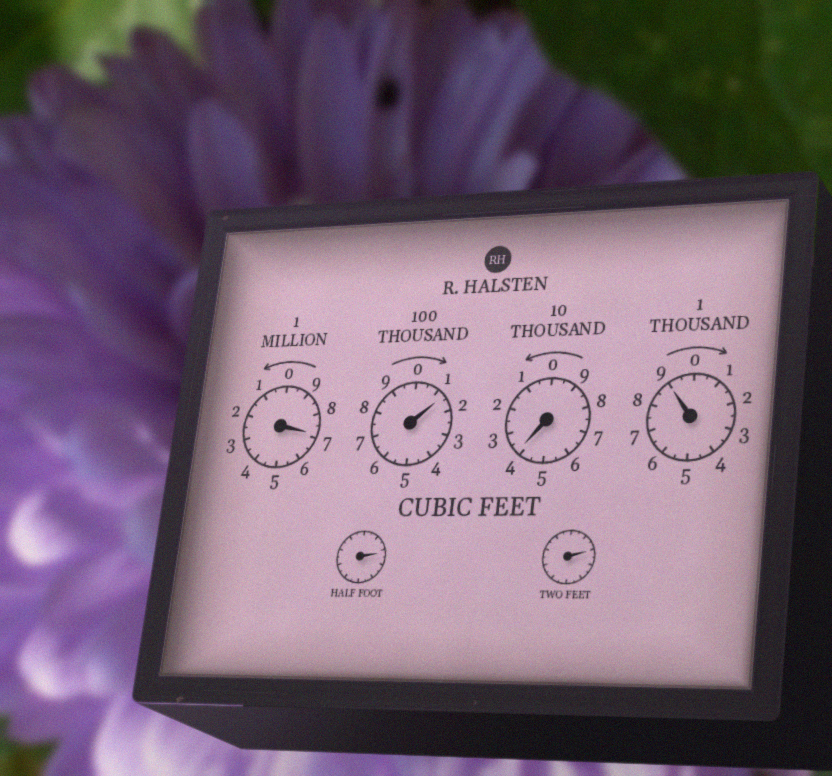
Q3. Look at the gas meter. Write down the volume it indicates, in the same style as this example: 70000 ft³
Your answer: 713900 ft³
